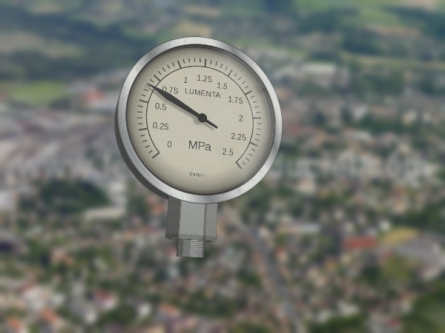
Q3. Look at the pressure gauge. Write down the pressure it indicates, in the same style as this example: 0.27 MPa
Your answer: 0.65 MPa
